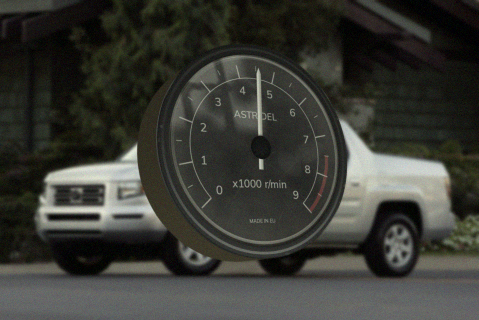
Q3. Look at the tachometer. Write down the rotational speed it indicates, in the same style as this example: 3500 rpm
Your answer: 4500 rpm
